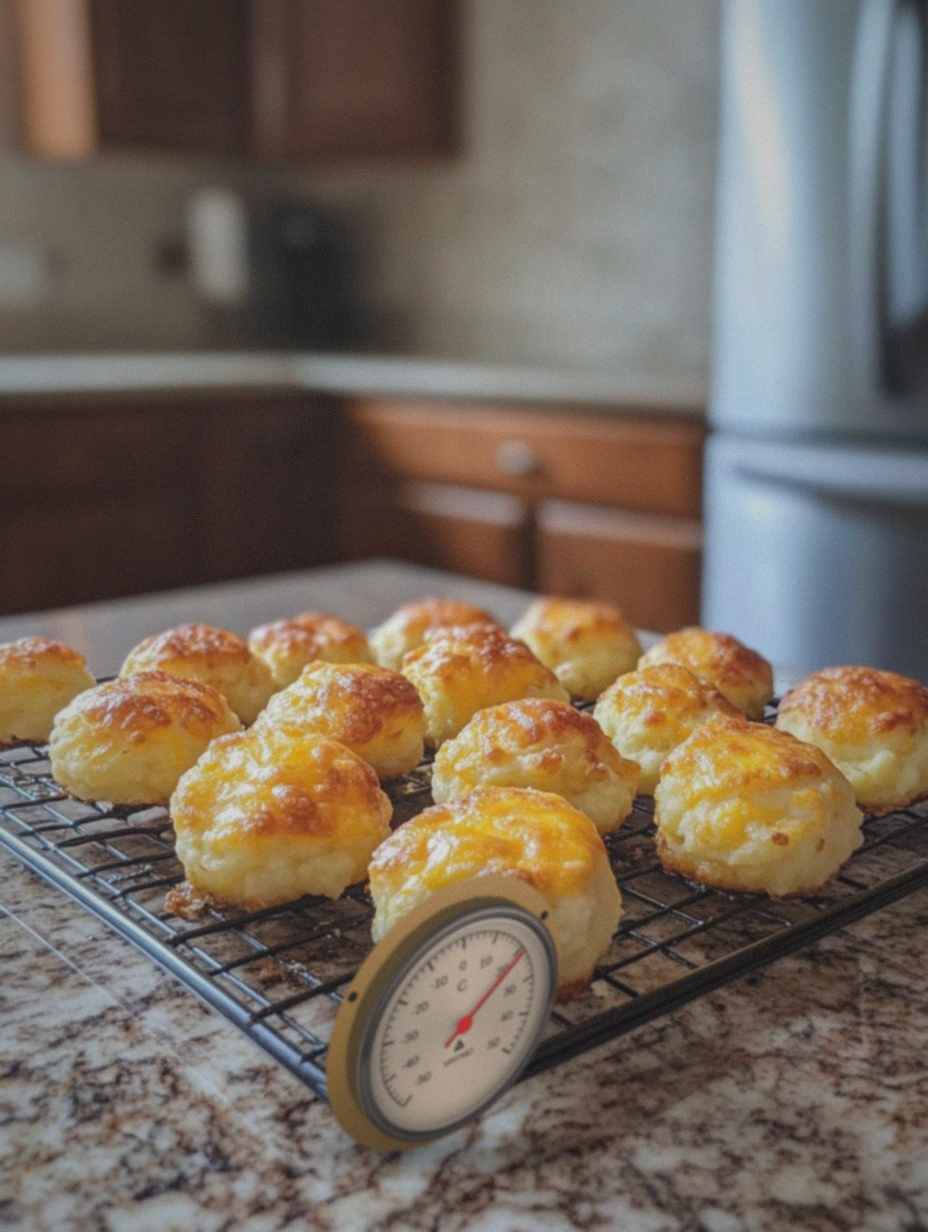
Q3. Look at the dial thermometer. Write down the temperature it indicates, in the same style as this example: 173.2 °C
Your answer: 20 °C
